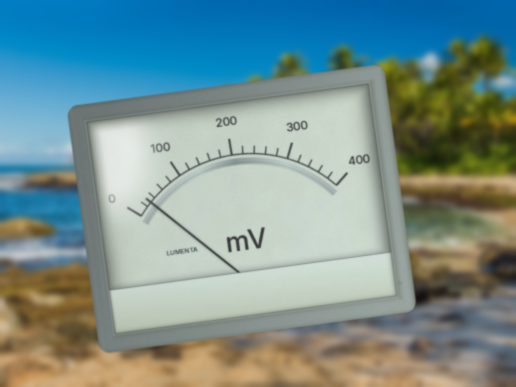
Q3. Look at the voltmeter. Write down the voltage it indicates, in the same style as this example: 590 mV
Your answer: 30 mV
